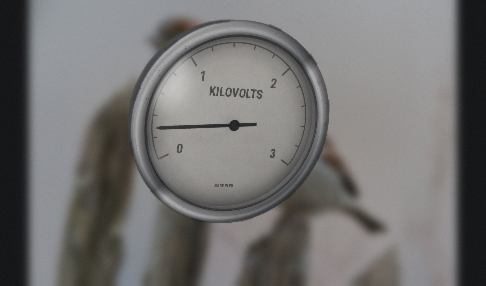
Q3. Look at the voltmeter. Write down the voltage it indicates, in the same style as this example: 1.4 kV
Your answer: 0.3 kV
